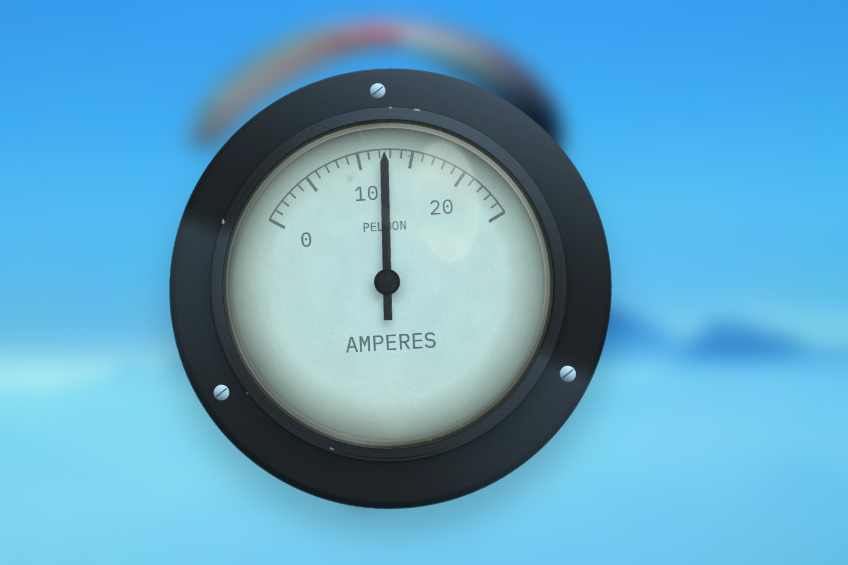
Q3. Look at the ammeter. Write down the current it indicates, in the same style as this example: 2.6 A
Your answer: 12.5 A
